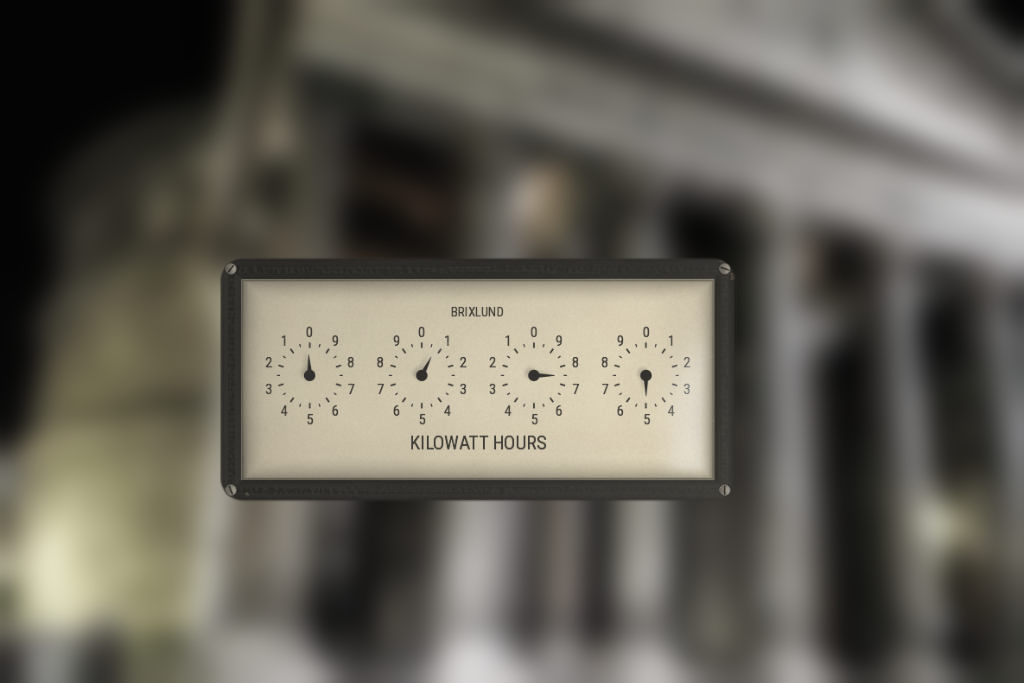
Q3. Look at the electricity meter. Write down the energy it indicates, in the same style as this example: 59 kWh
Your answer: 75 kWh
